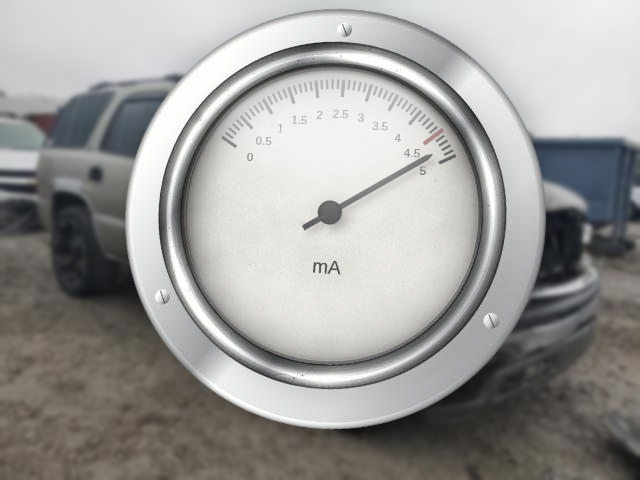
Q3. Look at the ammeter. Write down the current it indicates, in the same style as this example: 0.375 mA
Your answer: 4.8 mA
